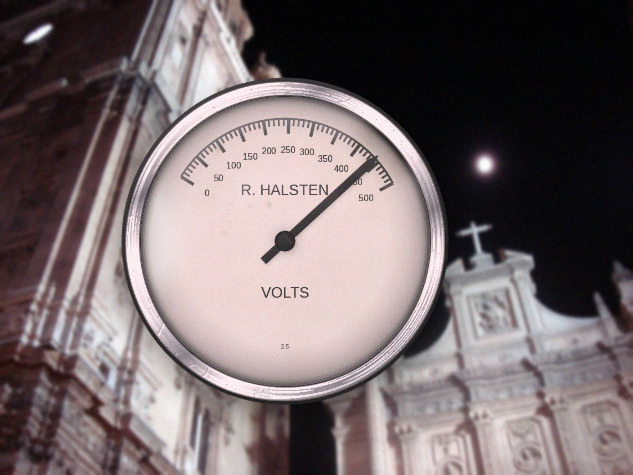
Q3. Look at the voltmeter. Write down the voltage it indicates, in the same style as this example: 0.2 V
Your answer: 440 V
